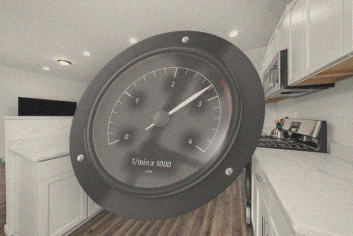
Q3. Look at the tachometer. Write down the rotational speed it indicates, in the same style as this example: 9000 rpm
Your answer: 2800 rpm
